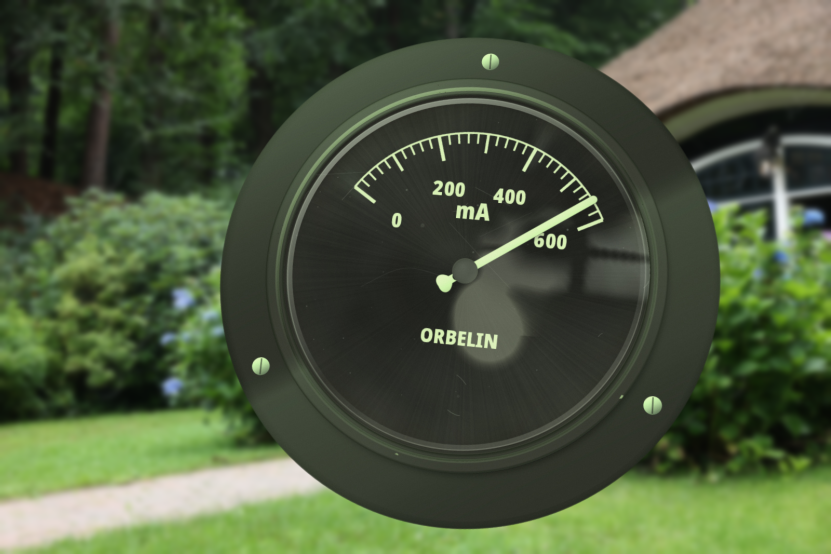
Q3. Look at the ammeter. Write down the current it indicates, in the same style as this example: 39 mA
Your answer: 560 mA
